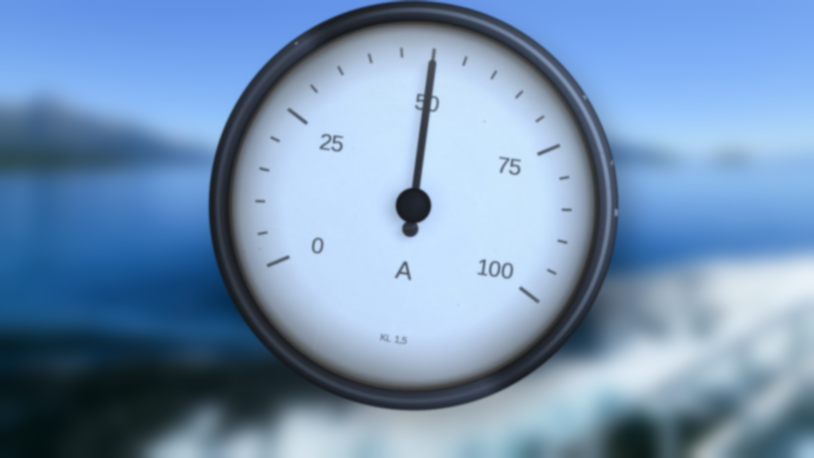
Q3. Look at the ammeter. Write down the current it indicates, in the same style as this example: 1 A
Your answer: 50 A
